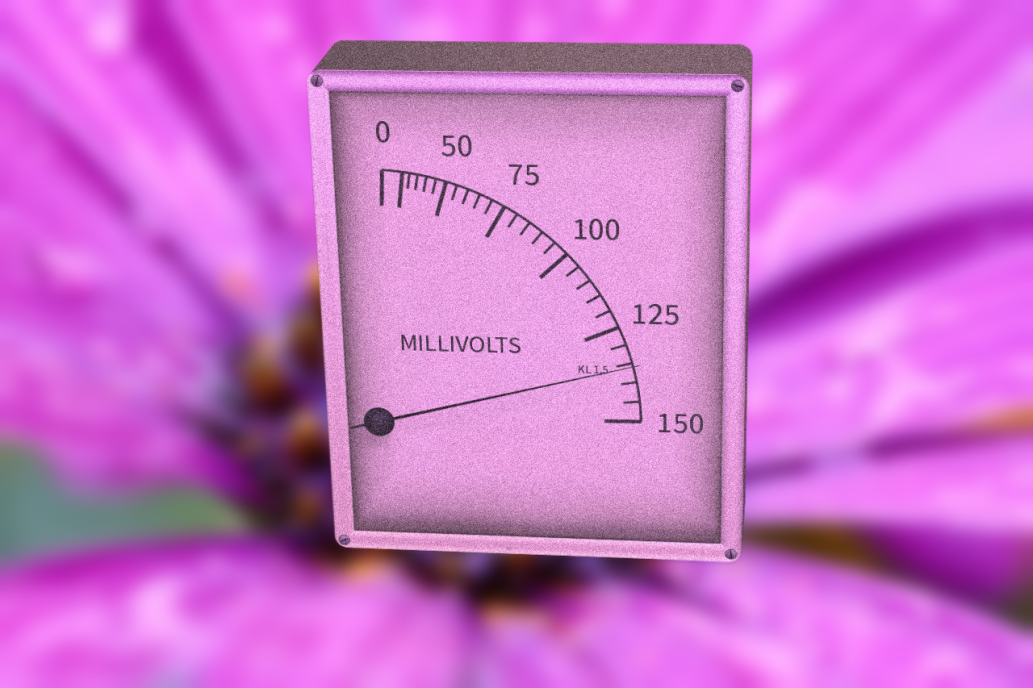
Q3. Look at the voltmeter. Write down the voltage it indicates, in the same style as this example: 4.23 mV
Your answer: 135 mV
